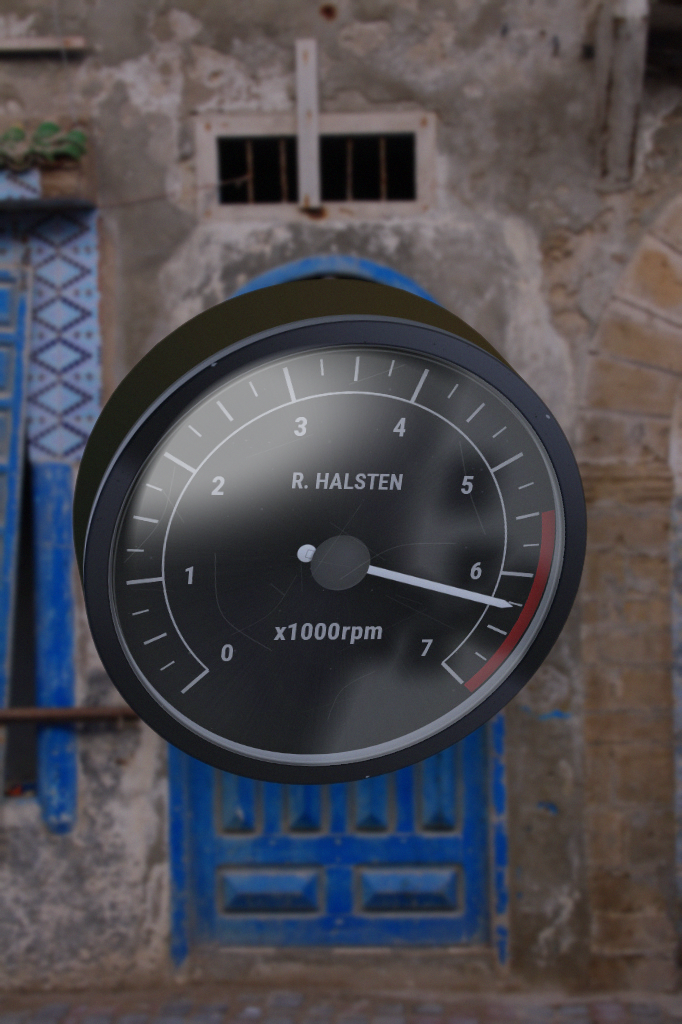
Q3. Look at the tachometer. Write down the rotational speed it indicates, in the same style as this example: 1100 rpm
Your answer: 6250 rpm
